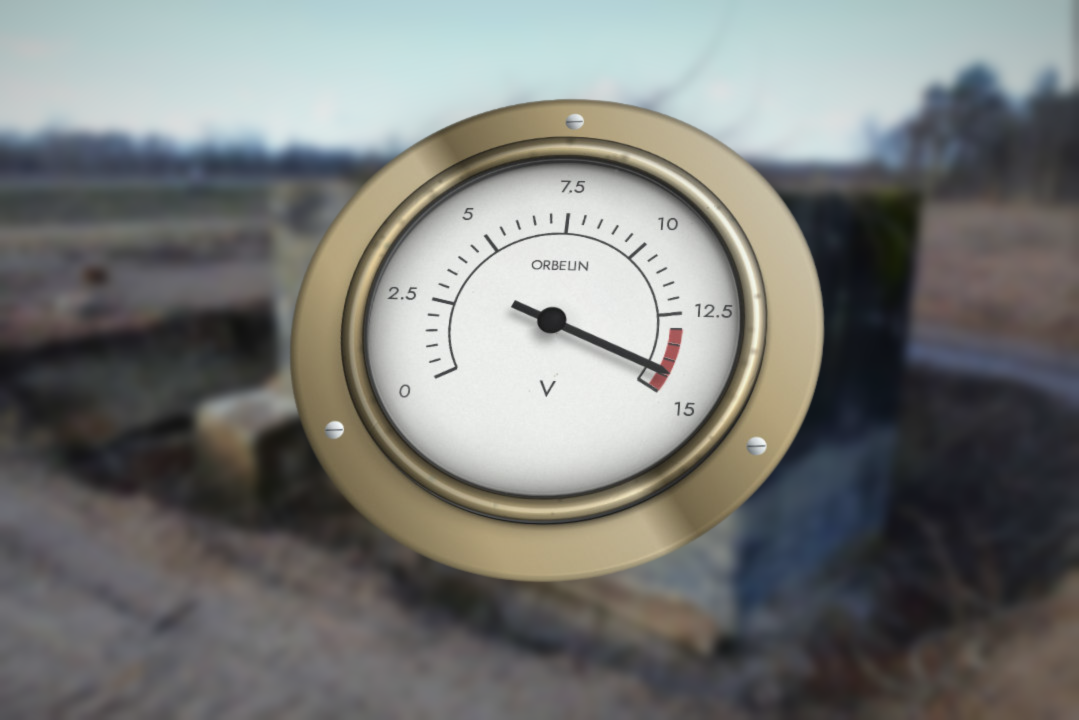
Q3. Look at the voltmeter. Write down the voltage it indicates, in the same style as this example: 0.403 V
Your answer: 14.5 V
